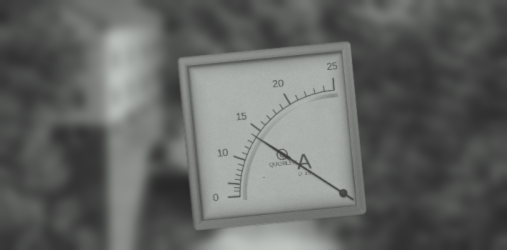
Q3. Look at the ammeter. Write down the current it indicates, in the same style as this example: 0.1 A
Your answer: 14 A
